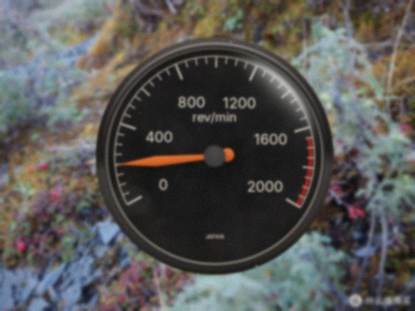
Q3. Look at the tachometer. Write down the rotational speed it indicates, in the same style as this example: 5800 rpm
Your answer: 200 rpm
